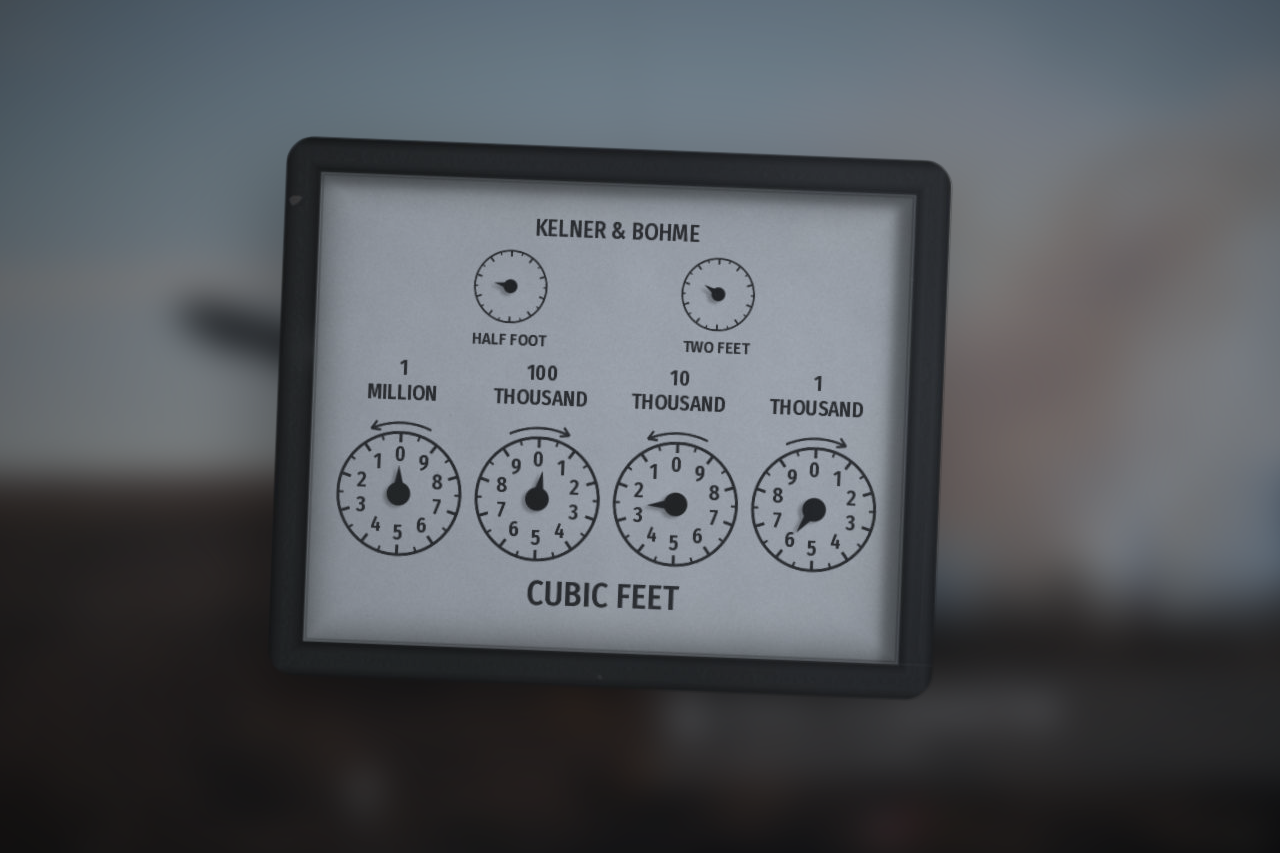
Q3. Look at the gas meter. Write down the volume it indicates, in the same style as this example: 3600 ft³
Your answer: 2600 ft³
